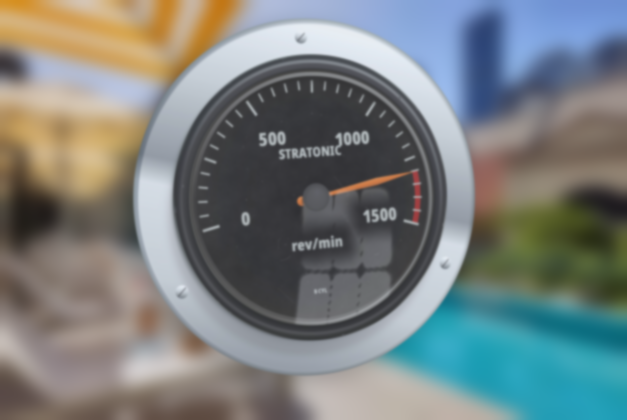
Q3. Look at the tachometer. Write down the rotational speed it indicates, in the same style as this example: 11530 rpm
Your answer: 1300 rpm
